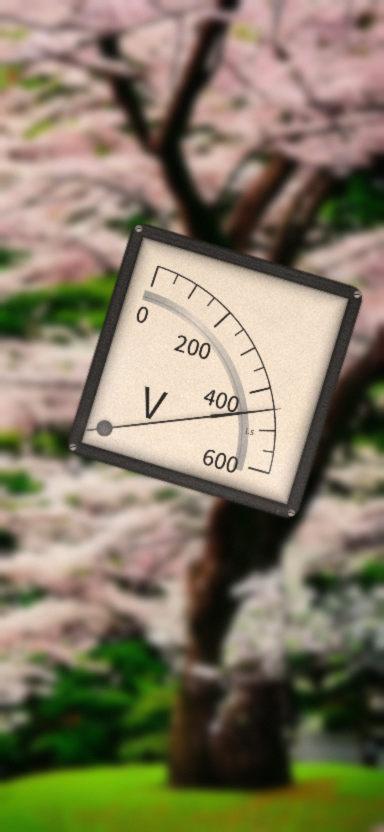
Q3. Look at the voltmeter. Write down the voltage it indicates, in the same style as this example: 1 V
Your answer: 450 V
